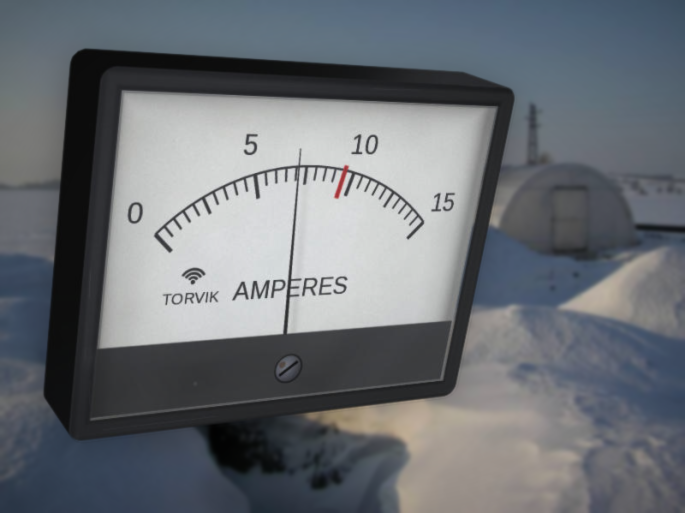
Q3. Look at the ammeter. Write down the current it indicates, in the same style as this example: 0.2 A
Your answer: 7 A
